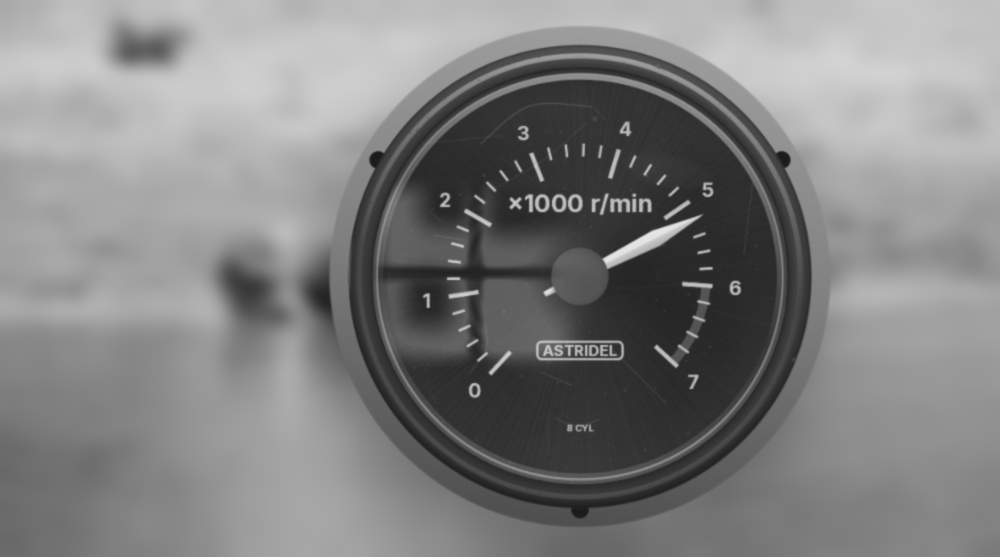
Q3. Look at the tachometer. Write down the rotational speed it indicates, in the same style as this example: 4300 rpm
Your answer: 5200 rpm
